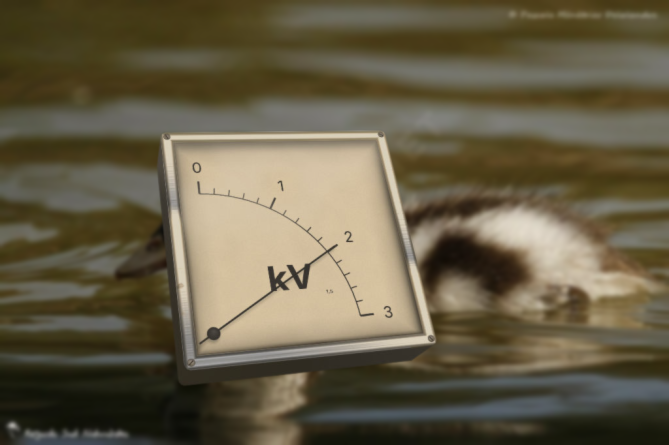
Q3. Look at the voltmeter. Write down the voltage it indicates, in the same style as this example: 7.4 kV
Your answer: 2 kV
